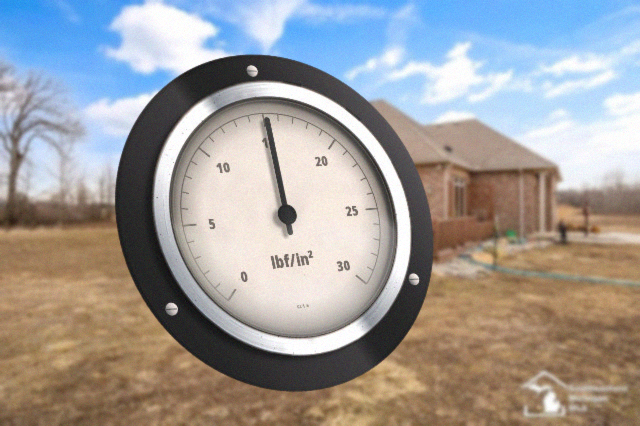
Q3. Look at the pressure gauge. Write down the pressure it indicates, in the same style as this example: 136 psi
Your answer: 15 psi
